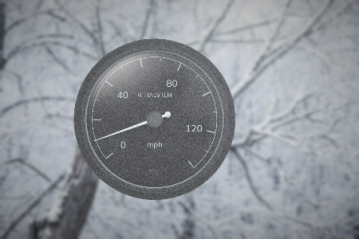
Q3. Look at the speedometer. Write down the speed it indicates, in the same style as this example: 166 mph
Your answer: 10 mph
